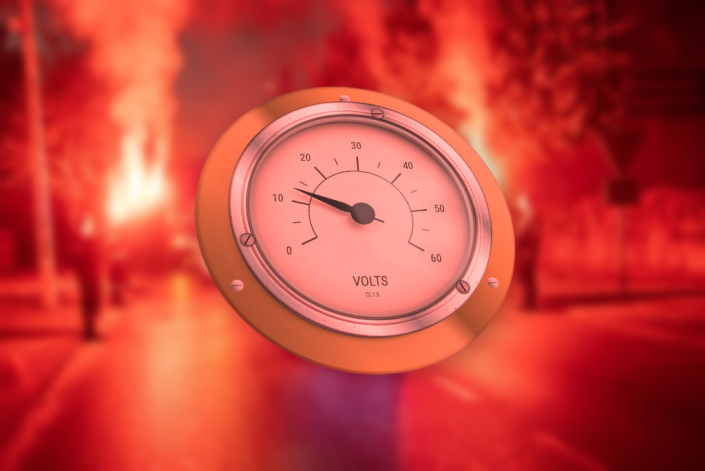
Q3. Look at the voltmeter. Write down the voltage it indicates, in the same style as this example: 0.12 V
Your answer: 12.5 V
